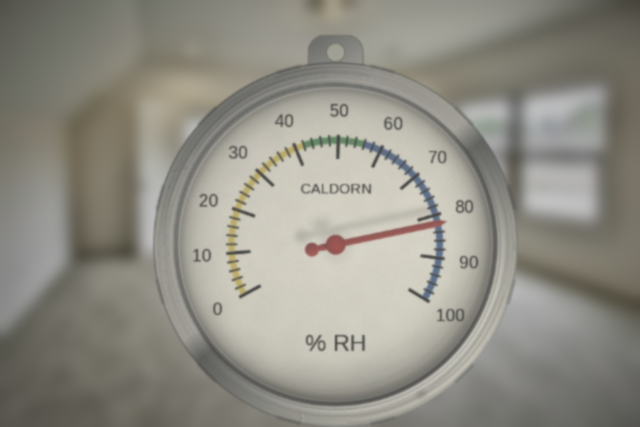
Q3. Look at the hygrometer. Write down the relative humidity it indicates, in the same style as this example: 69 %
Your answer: 82 %
